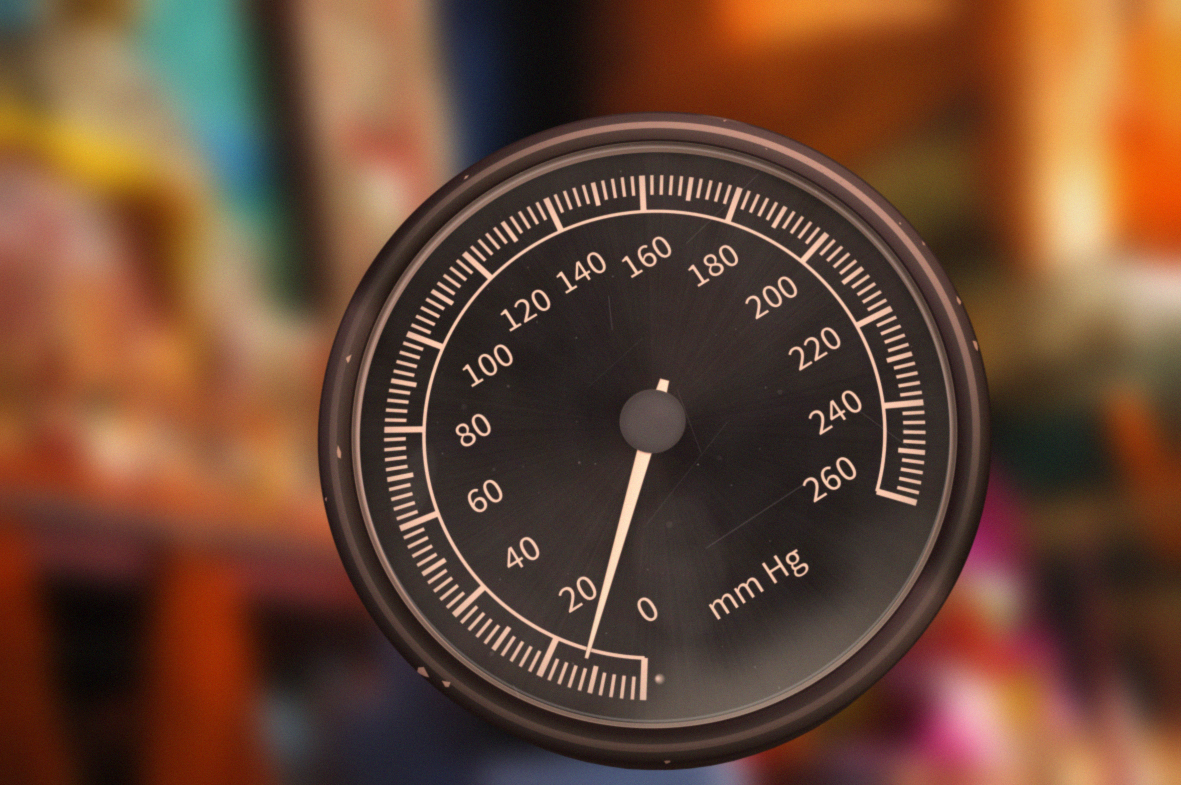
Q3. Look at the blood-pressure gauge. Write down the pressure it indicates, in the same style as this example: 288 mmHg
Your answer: 12 mmHg
